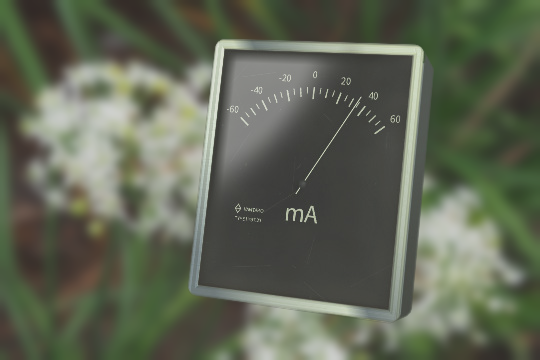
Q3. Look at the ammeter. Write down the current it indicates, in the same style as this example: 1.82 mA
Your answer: 35 mA
